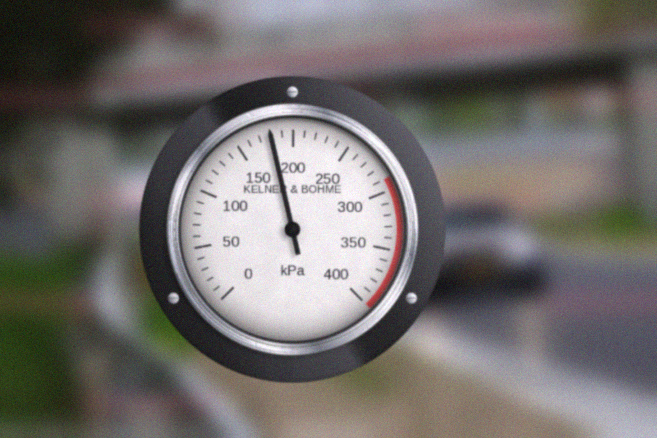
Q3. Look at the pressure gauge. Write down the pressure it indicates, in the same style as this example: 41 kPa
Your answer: 180 kPa
